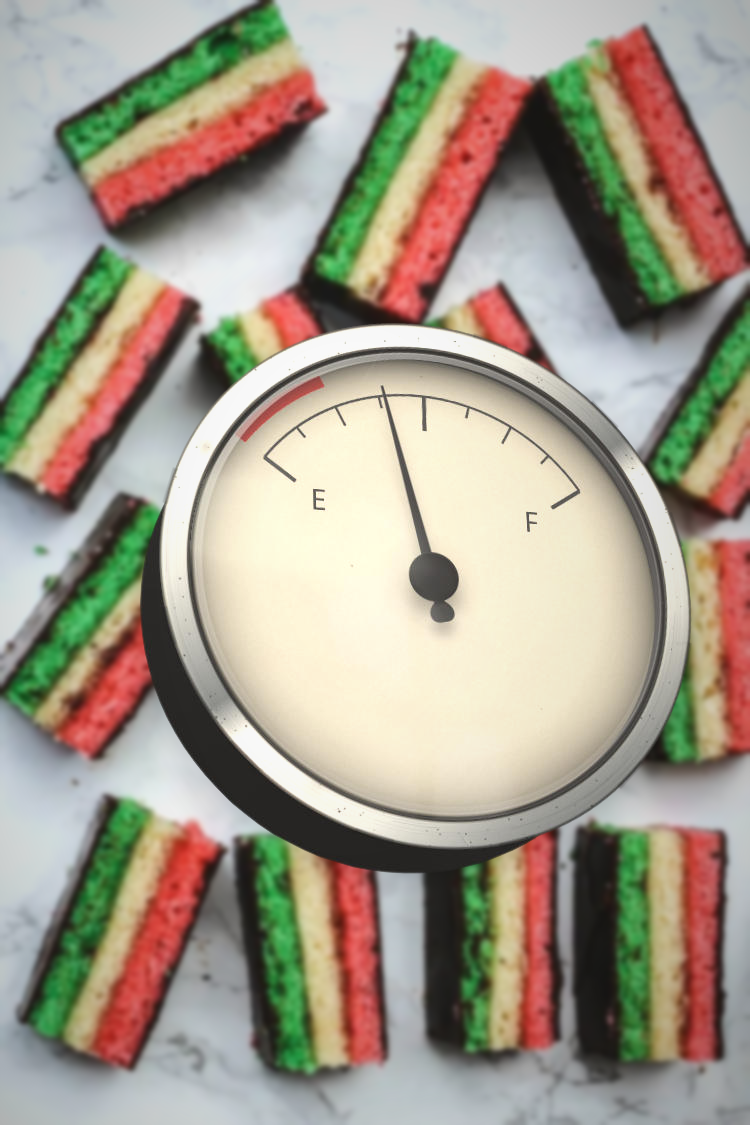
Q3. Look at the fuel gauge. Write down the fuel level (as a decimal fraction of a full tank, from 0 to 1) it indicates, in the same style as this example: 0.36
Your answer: 0.375
